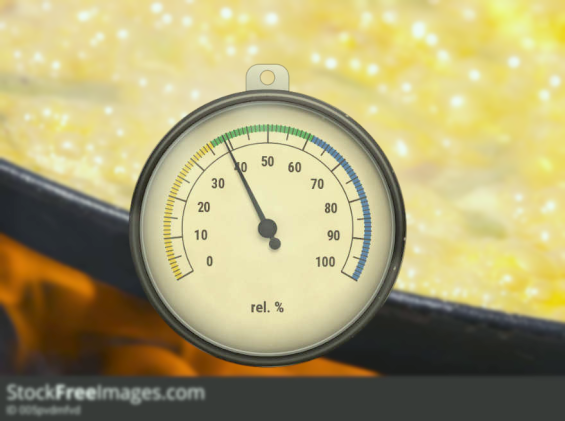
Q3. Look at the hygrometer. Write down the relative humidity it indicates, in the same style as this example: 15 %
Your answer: 39 %
